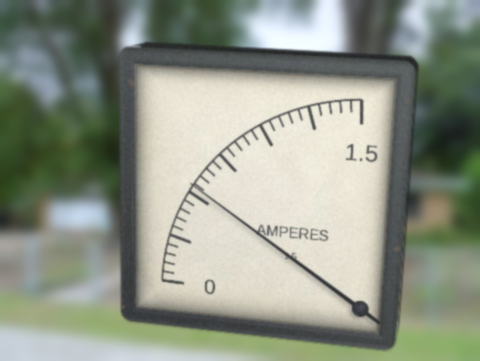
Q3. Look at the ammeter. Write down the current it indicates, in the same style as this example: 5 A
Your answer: 0.55 A
